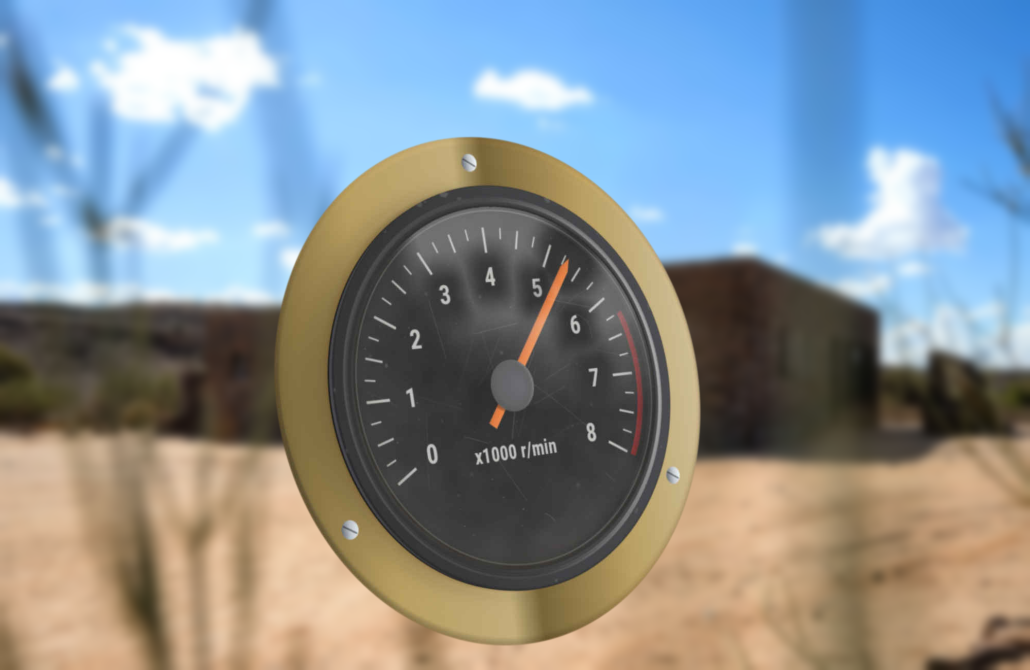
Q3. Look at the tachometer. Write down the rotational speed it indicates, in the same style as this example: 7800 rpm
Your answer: 5250 rpm
